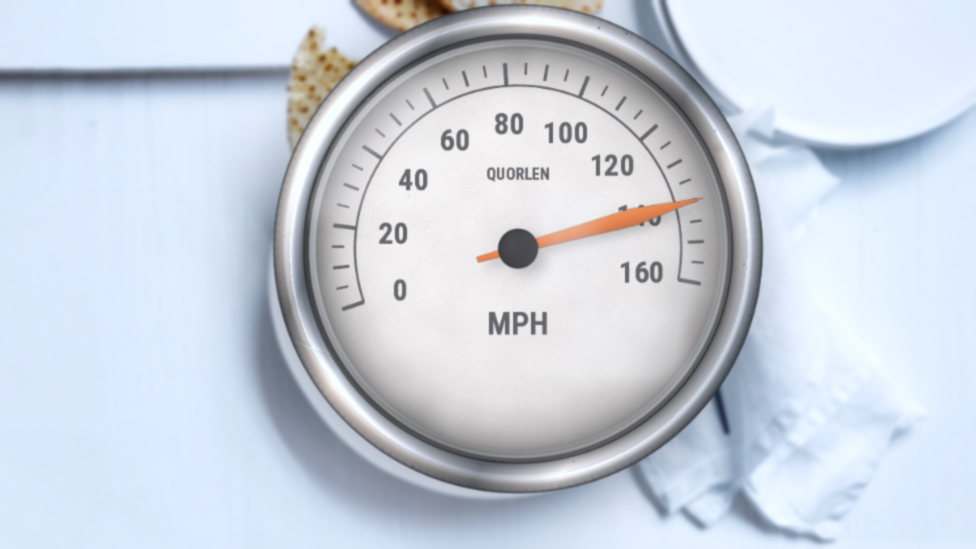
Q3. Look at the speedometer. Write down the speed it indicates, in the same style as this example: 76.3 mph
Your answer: 140 mph
